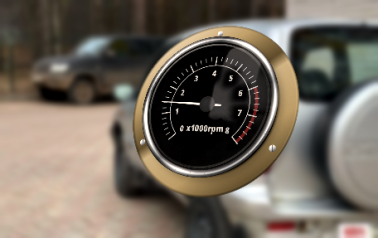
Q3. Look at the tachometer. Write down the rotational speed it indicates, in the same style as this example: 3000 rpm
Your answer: 1400 rpm
